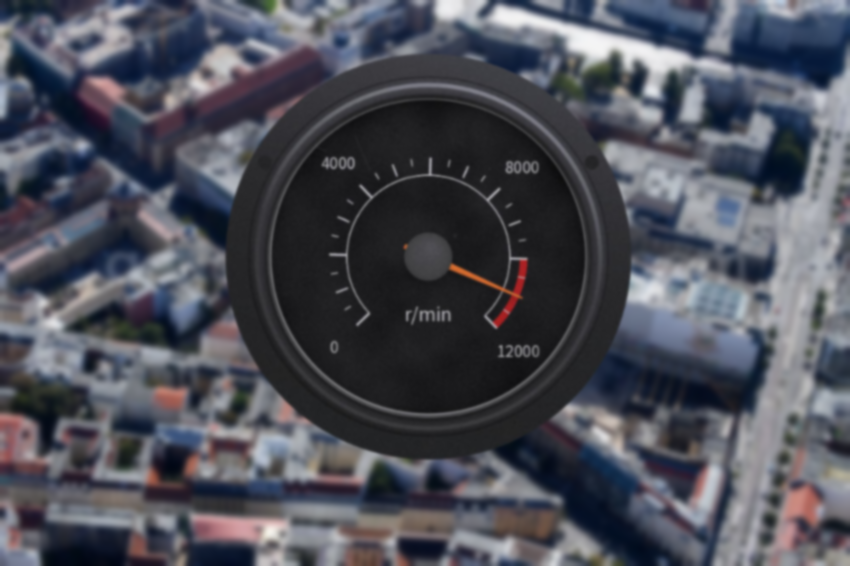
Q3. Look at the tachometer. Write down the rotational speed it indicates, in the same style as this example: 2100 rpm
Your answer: 11000 rpm
